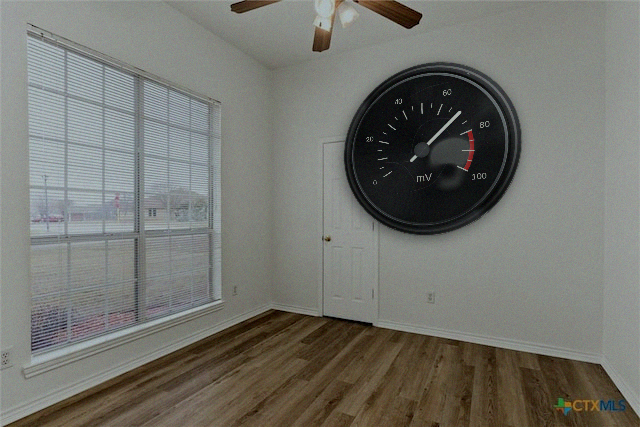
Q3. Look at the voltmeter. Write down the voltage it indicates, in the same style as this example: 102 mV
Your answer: 70 mV
